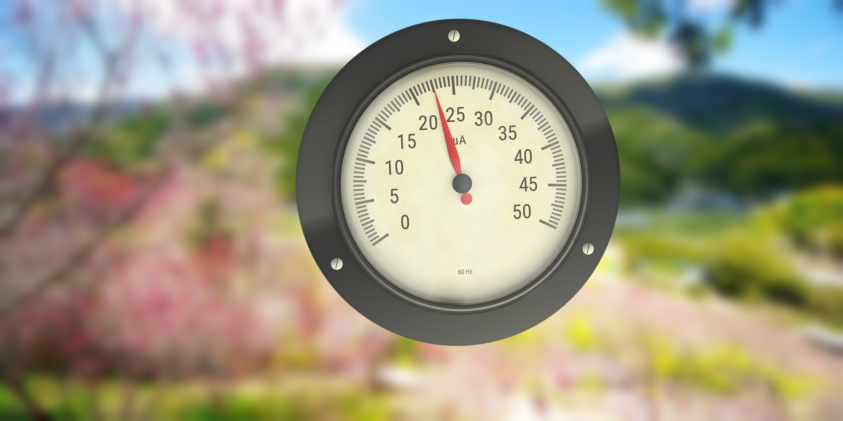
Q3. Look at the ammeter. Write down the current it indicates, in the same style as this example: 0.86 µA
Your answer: 22.5 µA
